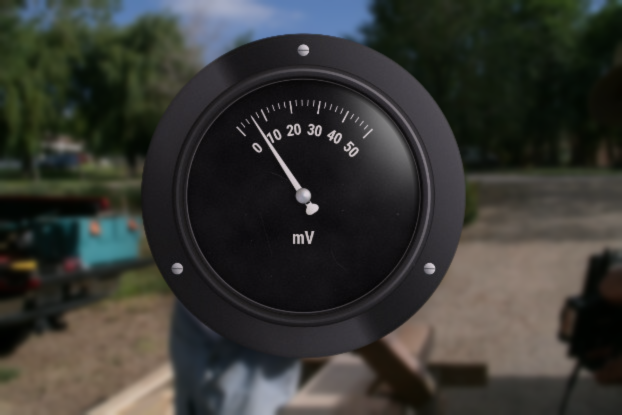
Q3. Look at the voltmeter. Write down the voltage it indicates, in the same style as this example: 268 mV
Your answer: 6 mV
